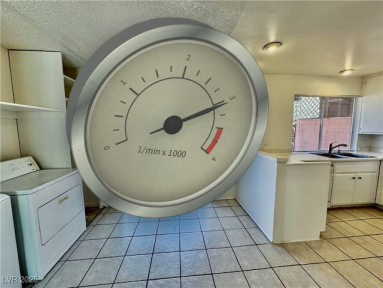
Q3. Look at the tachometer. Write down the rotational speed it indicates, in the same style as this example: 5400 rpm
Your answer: 3000 rpm
